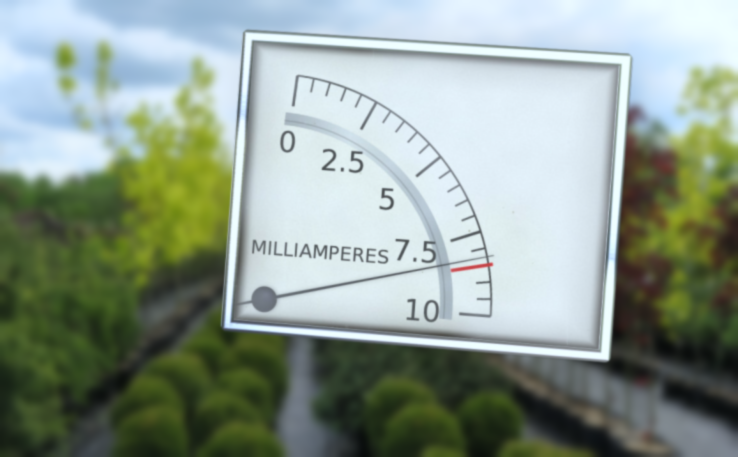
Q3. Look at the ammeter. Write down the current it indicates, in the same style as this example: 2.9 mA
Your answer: 8.25 mA
